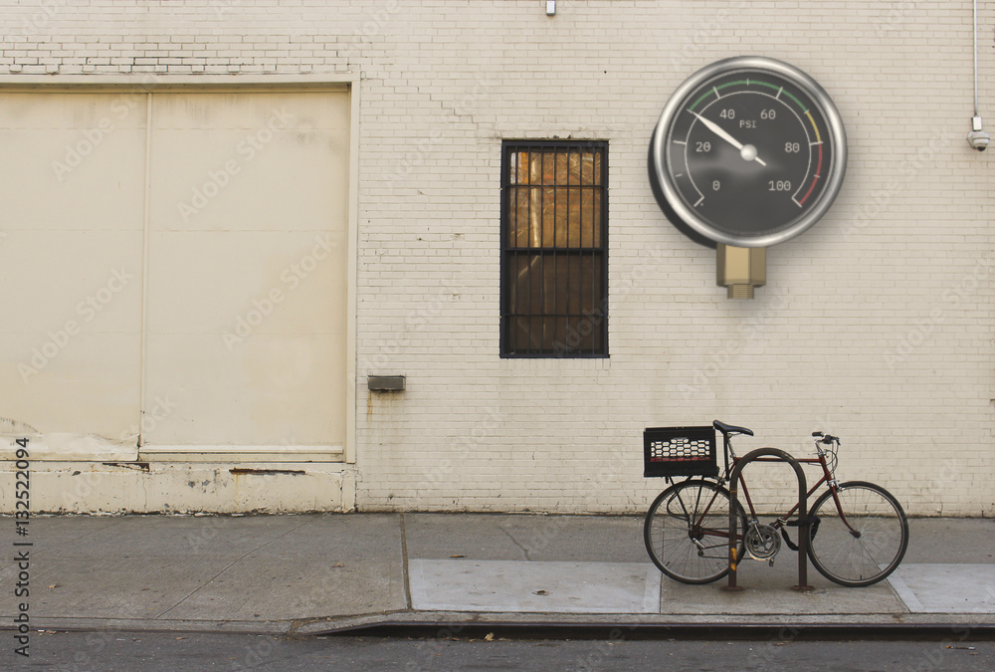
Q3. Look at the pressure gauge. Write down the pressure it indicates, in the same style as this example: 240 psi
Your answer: 30 psi
